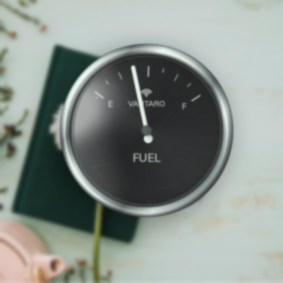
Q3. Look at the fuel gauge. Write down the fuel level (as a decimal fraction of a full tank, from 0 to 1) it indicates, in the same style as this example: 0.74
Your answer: 0.375
